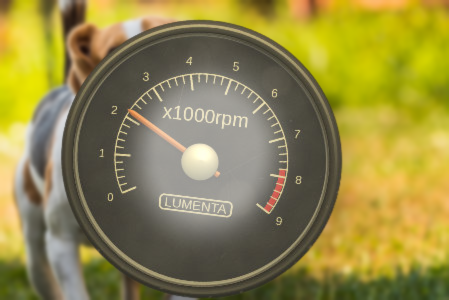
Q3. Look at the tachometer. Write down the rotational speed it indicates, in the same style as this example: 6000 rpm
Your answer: 2200 rpm
